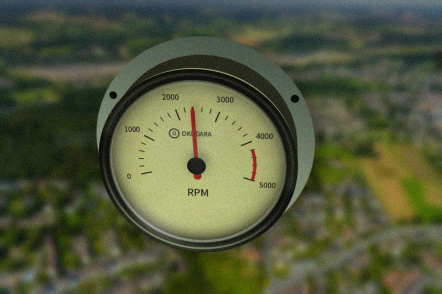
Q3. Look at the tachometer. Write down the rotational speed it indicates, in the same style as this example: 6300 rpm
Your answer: 2400 rpm
